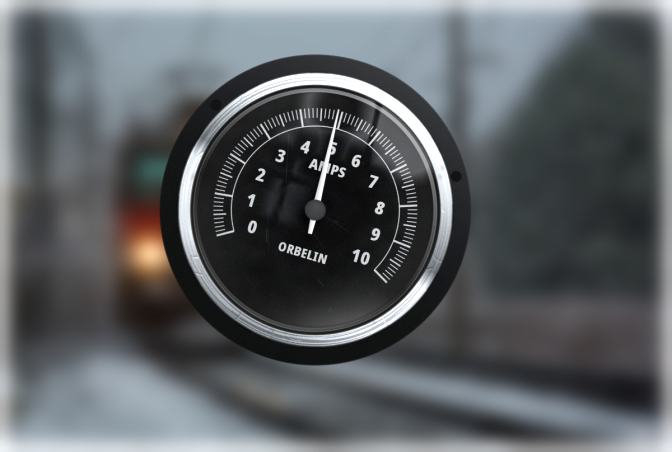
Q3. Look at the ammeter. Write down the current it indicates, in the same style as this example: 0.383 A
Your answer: 4.9 A
